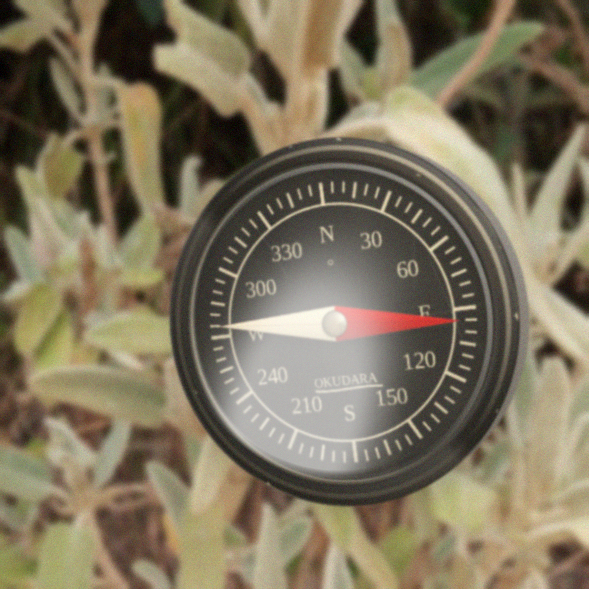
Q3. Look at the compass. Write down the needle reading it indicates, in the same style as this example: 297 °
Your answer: 95 °
